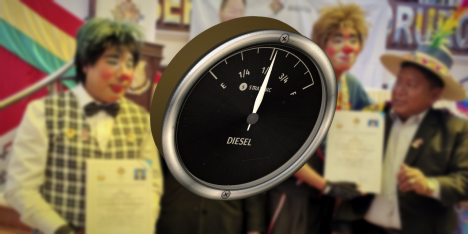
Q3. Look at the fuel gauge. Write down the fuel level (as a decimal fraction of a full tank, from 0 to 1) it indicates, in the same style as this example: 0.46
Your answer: 0.5
